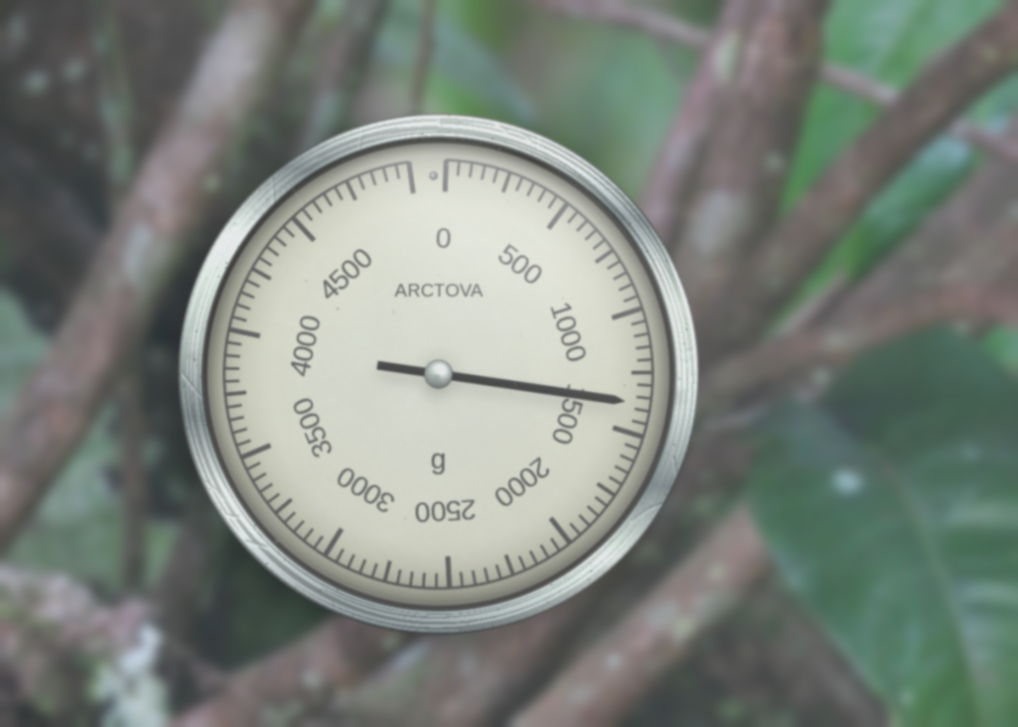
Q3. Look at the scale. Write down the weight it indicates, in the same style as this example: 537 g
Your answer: 1375 g
